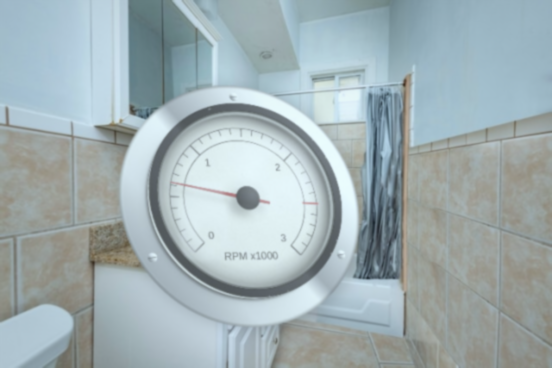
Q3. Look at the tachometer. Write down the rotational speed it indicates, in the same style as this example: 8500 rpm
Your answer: 600 rpm
